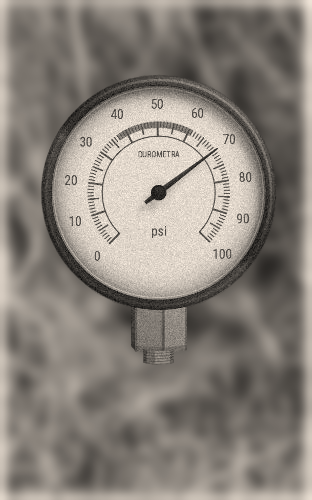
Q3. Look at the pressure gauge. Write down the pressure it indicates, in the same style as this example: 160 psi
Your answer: 70 psi
